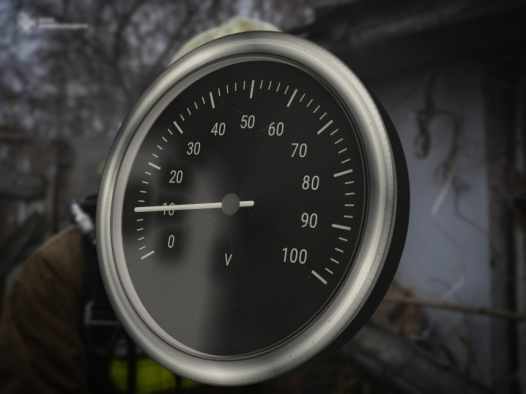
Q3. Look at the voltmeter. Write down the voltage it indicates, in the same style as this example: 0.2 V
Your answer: 10 V
